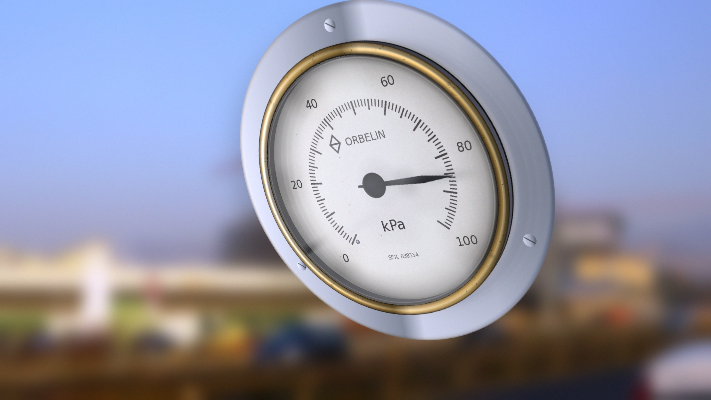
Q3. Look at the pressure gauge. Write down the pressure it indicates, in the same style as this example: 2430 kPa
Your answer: 85 kPa
